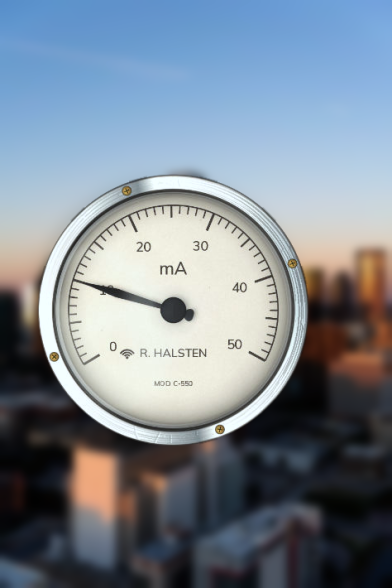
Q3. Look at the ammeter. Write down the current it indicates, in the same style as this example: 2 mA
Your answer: 10 mA
